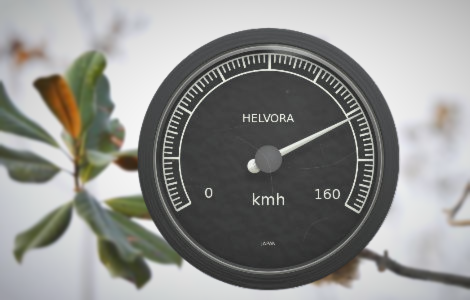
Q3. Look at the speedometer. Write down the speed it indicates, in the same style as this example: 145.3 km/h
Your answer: 122 km/h
